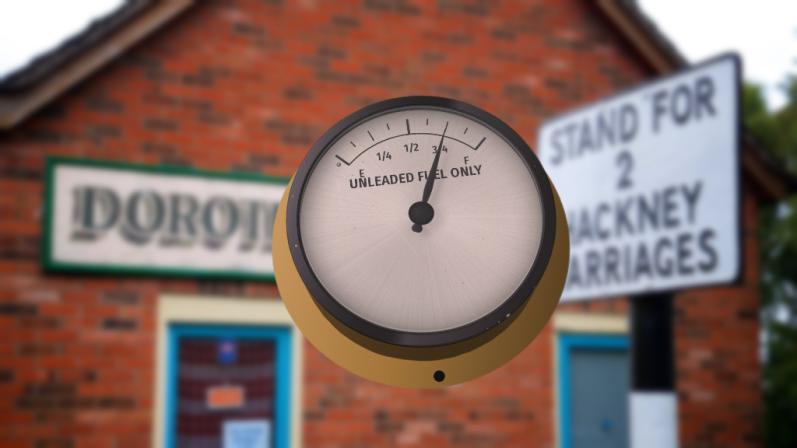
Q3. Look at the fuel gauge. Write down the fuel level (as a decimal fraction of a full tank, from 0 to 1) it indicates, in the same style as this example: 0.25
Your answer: 0.75
